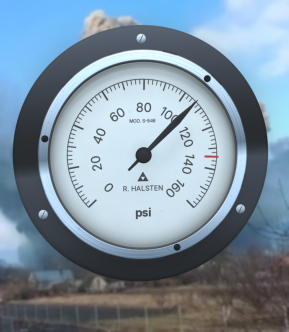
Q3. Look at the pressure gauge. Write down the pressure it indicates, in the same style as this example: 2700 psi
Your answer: 106 psi
